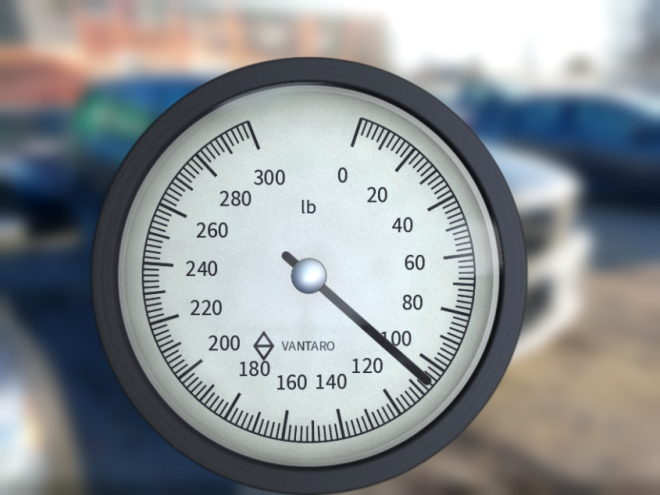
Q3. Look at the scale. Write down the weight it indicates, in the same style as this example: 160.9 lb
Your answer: 106 lb
